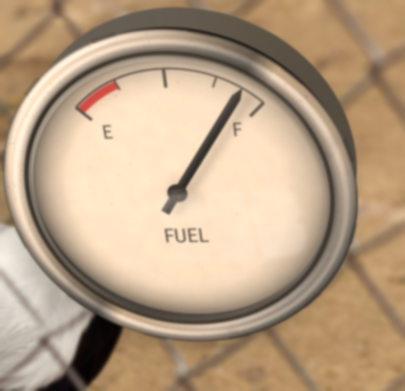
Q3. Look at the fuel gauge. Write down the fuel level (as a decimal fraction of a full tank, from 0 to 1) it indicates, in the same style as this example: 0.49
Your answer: 0.875
